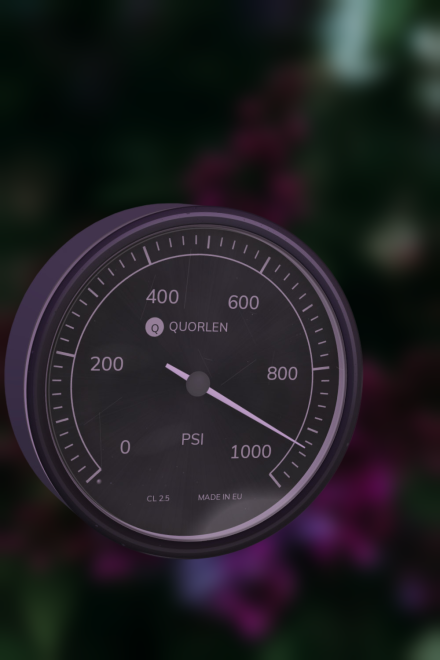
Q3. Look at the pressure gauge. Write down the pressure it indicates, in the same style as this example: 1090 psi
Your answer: 930 psi
